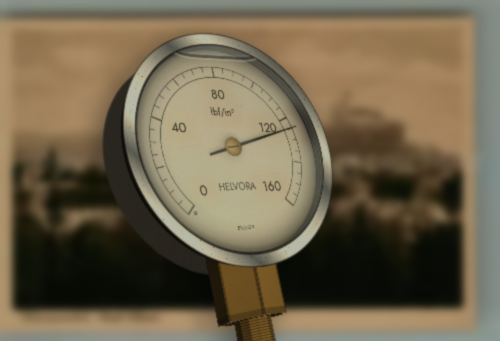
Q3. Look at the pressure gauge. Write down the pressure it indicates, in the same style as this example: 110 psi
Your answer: 125 psi
